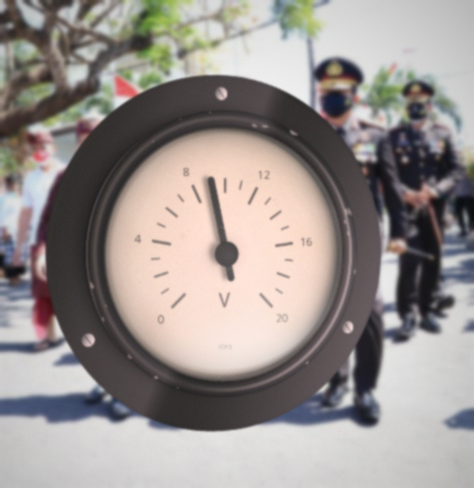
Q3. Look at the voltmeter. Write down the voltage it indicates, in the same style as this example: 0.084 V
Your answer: 9 V
